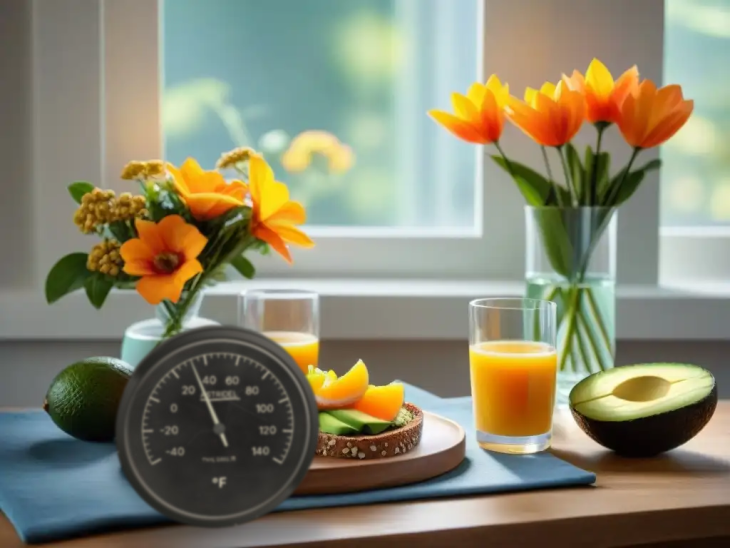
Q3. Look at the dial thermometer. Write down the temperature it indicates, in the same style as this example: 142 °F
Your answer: 32 °F
